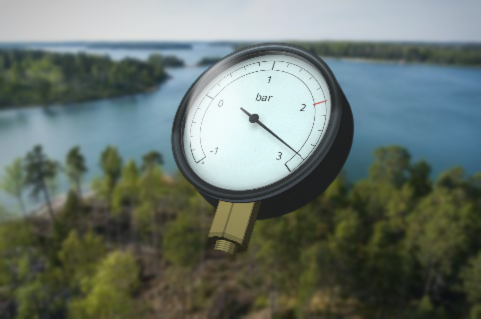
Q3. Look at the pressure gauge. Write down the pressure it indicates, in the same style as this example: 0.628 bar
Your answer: 2.8 bar
